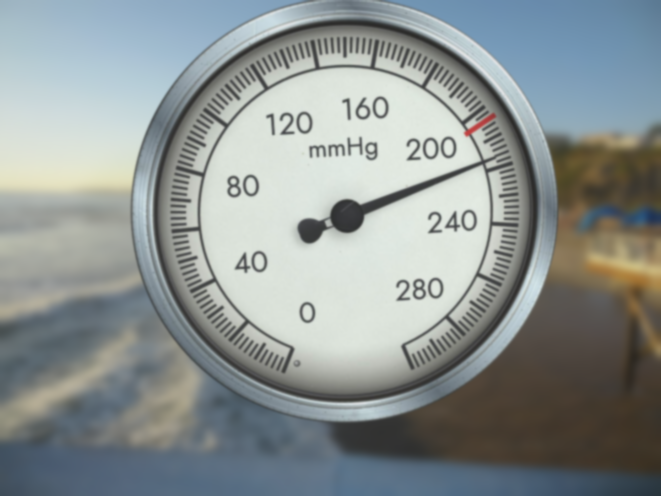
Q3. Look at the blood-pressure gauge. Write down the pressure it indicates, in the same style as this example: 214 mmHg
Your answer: 216 mmHg
